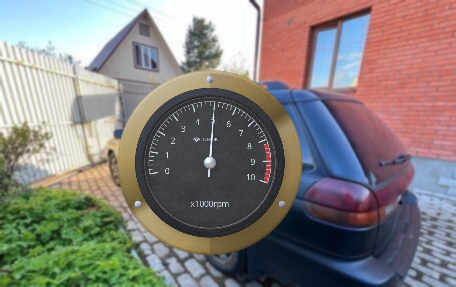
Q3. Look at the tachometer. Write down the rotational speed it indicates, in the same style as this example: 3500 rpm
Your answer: 5000 rpm
